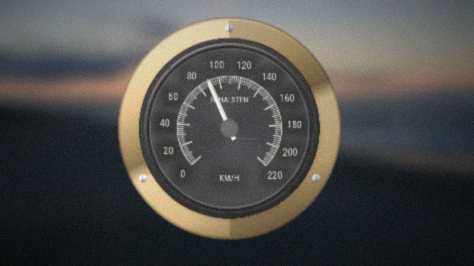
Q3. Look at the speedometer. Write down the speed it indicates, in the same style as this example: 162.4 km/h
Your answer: 90 km/h
